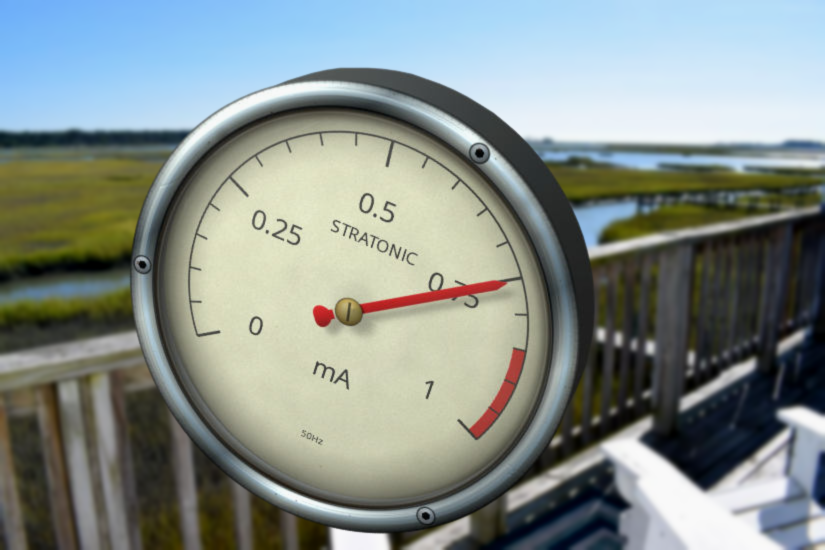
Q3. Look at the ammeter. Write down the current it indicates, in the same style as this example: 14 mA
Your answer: 0.75 mA
